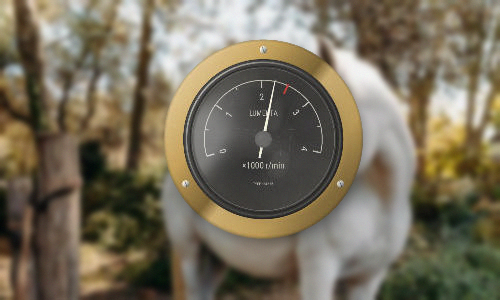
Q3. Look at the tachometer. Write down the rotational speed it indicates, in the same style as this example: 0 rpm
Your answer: 2250 rpm
